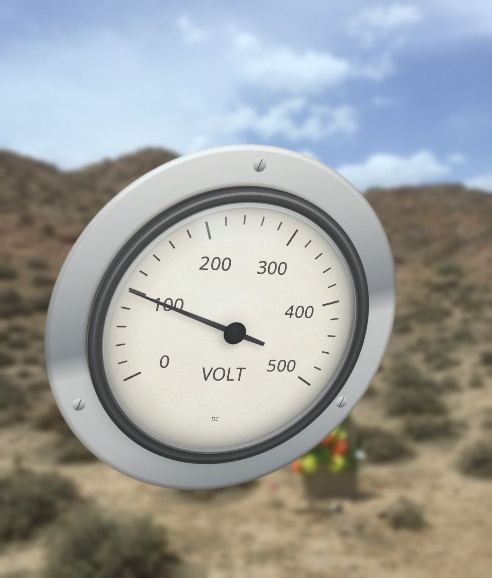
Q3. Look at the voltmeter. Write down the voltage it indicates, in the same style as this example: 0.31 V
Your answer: 100 V
